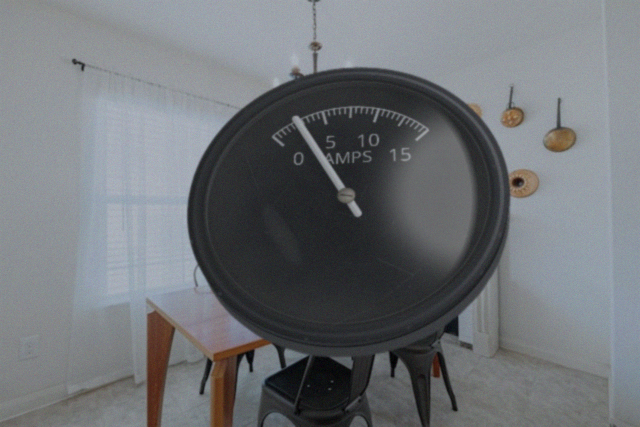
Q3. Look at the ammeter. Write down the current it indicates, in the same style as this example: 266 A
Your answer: 2.5 A
